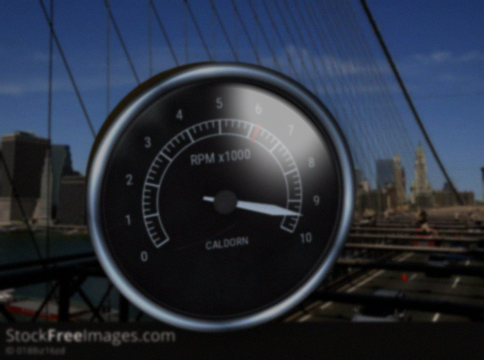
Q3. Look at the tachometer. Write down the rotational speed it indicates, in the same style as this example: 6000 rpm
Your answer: 9400 rpm
